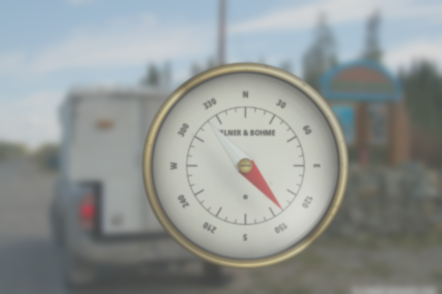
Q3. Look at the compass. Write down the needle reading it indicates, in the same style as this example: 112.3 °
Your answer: 140 °
